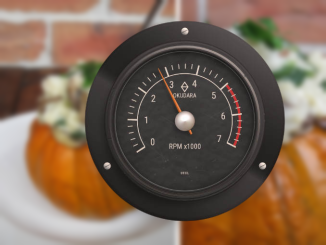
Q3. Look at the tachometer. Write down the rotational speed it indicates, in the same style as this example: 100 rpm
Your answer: 2800 rpm
